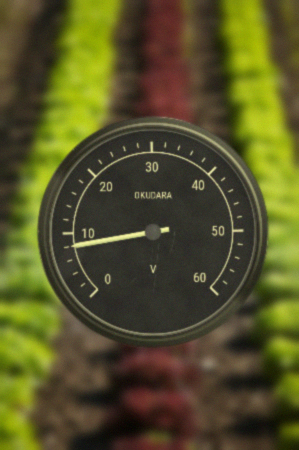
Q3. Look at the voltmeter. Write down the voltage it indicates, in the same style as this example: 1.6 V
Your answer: 8 V
